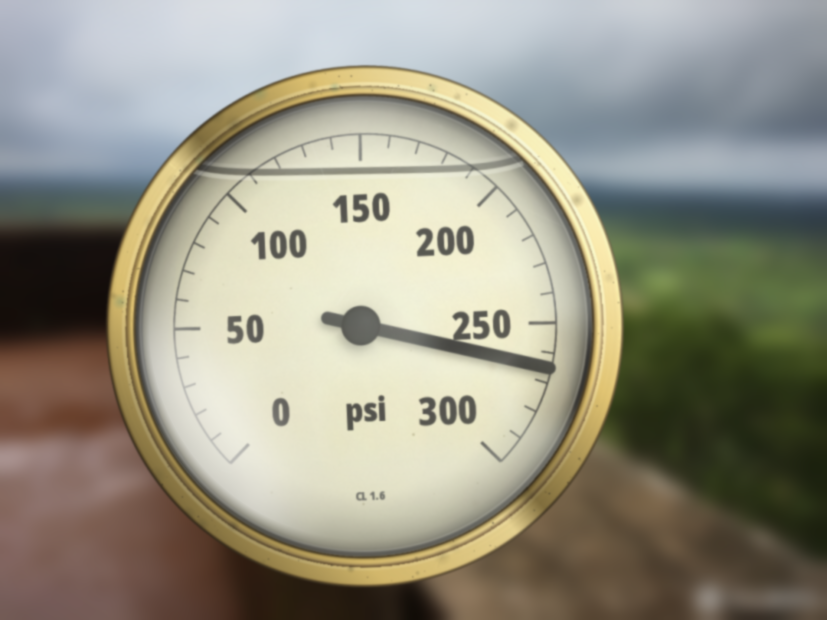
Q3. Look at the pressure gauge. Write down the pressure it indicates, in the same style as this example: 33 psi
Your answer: 265 psi
